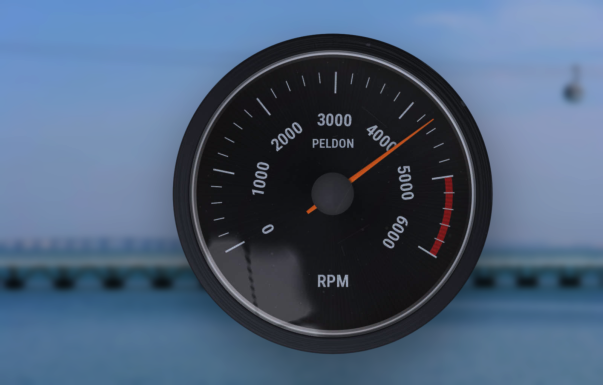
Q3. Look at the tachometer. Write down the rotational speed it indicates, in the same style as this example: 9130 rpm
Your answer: 4300 rpm
